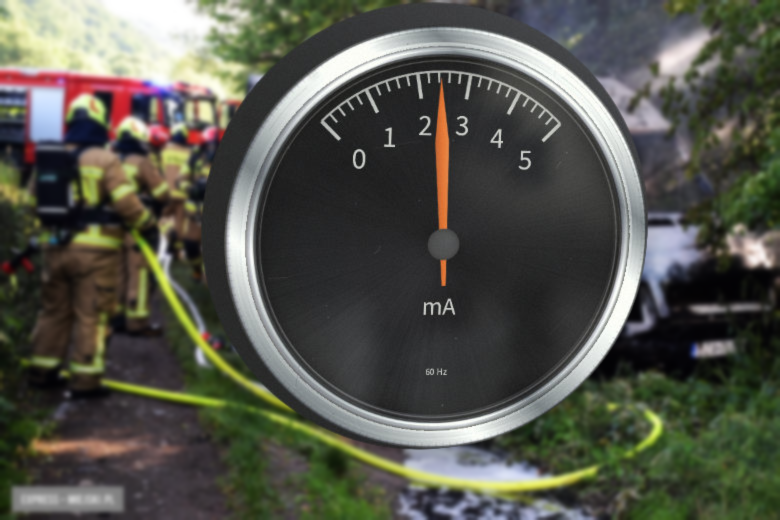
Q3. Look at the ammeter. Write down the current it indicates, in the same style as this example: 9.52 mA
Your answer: 2.4 mA
